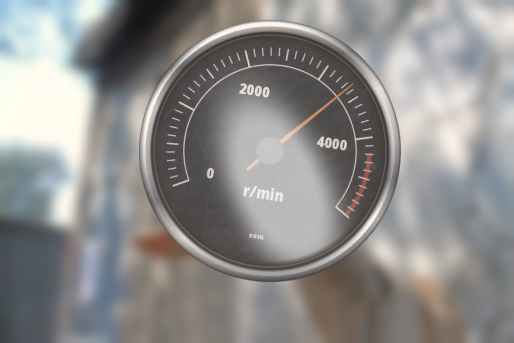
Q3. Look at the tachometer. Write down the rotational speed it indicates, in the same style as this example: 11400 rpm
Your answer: 3350 rpm
